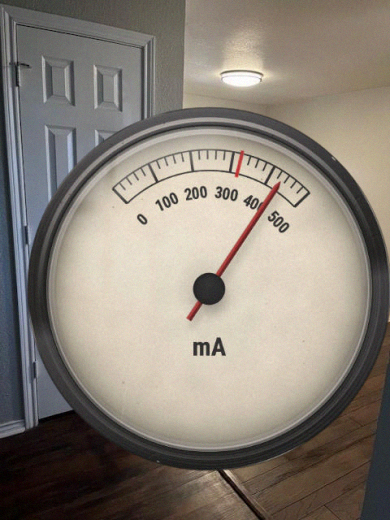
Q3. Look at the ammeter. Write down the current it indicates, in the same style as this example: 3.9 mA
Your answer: 430 mA
